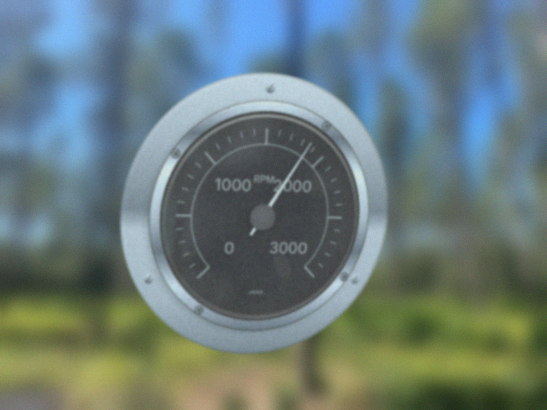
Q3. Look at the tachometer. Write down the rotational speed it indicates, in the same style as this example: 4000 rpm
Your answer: 1850 rpm
